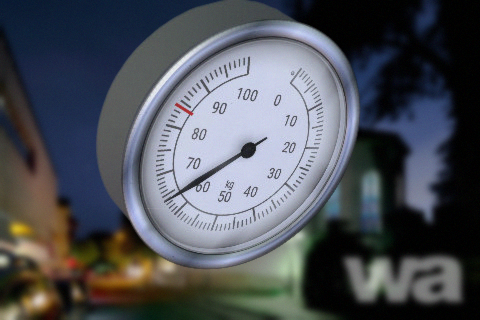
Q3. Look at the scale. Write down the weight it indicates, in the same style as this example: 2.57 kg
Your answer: 65 kg
